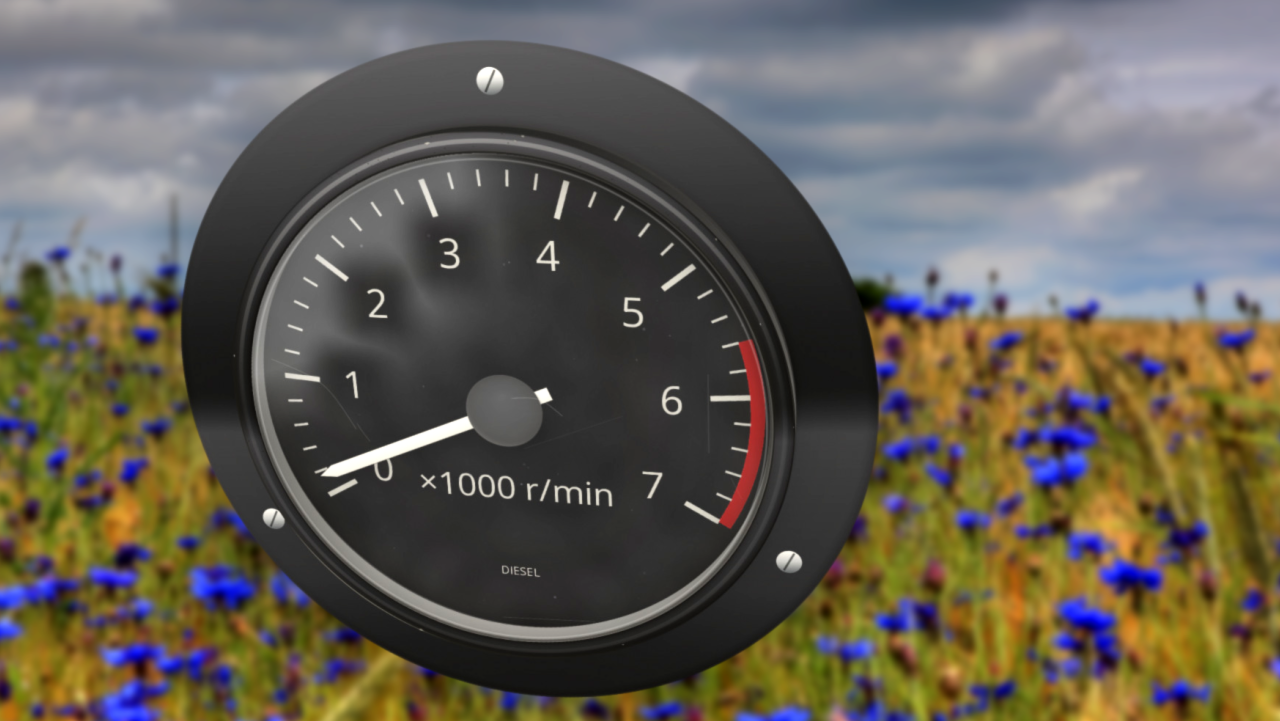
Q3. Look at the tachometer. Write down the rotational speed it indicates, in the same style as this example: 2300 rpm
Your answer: 200 rpm
